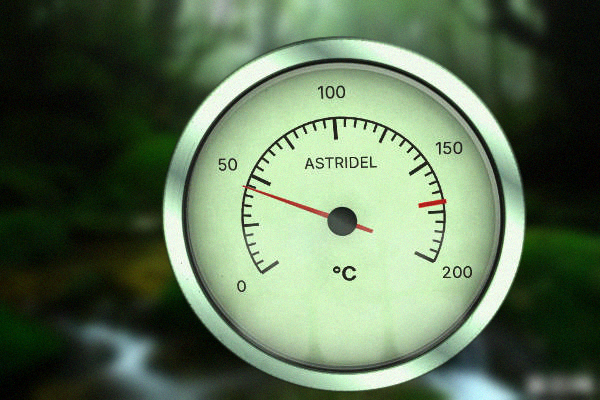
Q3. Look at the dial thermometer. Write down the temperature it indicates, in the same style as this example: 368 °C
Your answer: 45 °C
